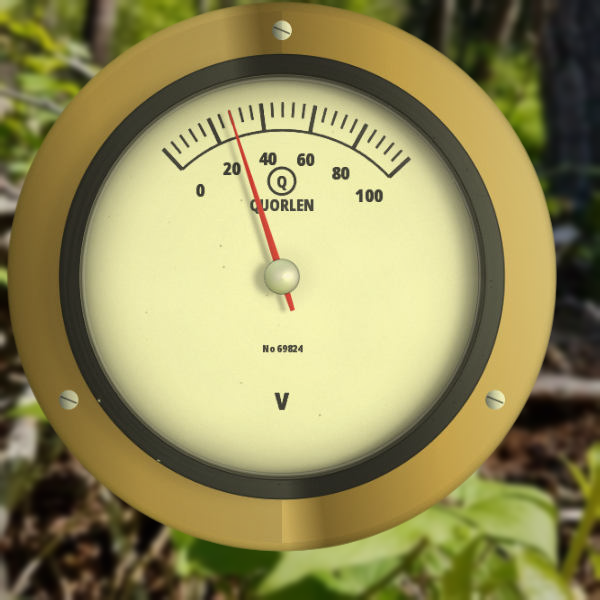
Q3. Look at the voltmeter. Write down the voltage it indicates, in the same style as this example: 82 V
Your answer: 28 V
